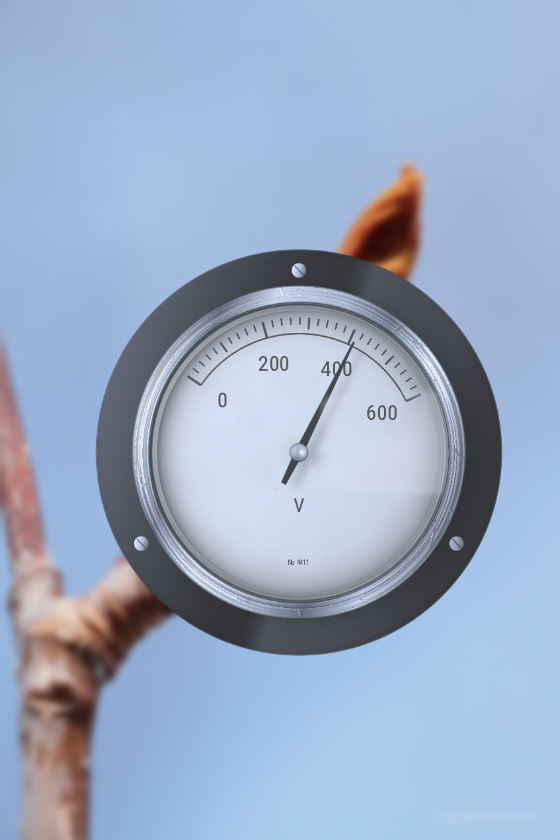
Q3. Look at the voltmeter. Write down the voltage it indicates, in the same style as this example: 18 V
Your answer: 410 V
